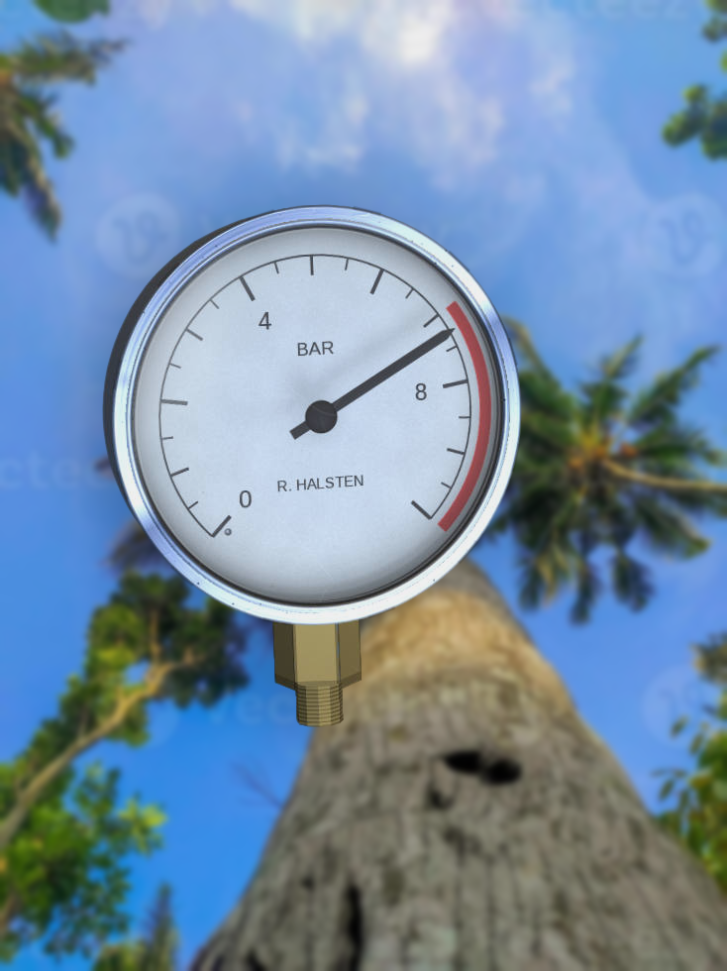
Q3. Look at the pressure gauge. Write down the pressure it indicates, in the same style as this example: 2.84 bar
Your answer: 7.25 bar
